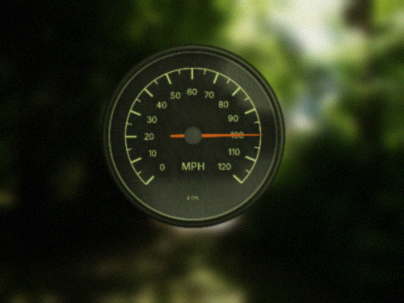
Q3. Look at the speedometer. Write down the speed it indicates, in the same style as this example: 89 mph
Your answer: 100 mph
